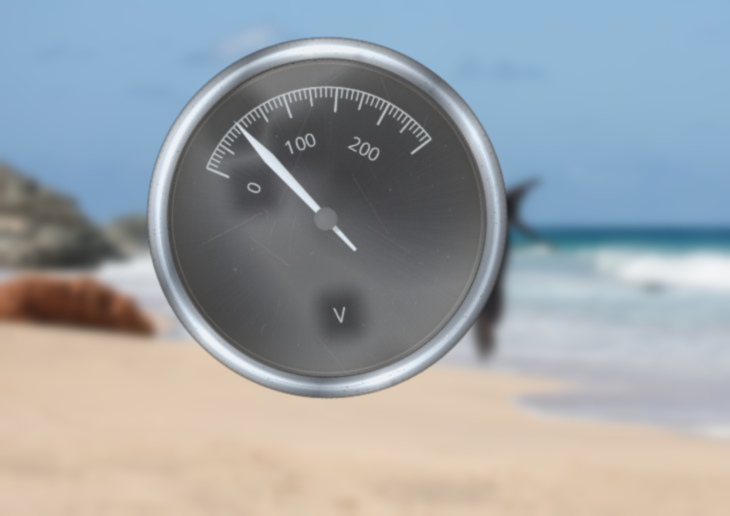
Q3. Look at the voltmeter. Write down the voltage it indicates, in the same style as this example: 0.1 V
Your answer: 50 V
